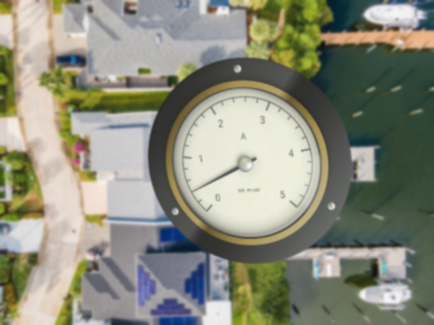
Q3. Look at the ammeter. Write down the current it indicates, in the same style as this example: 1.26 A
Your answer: 0.4 A
